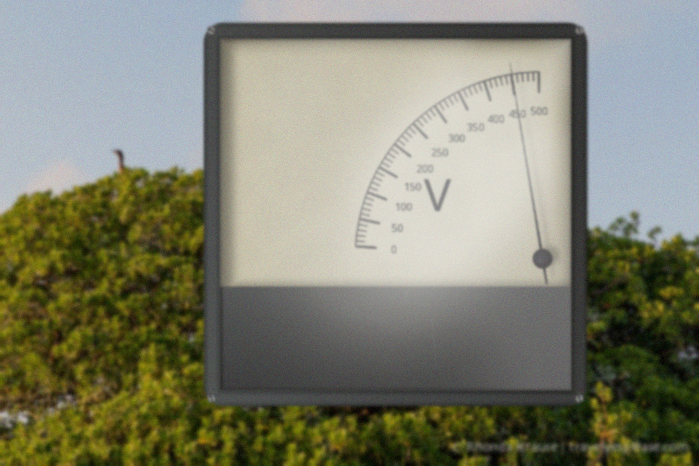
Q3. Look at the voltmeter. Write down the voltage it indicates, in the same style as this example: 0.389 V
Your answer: 450 V
